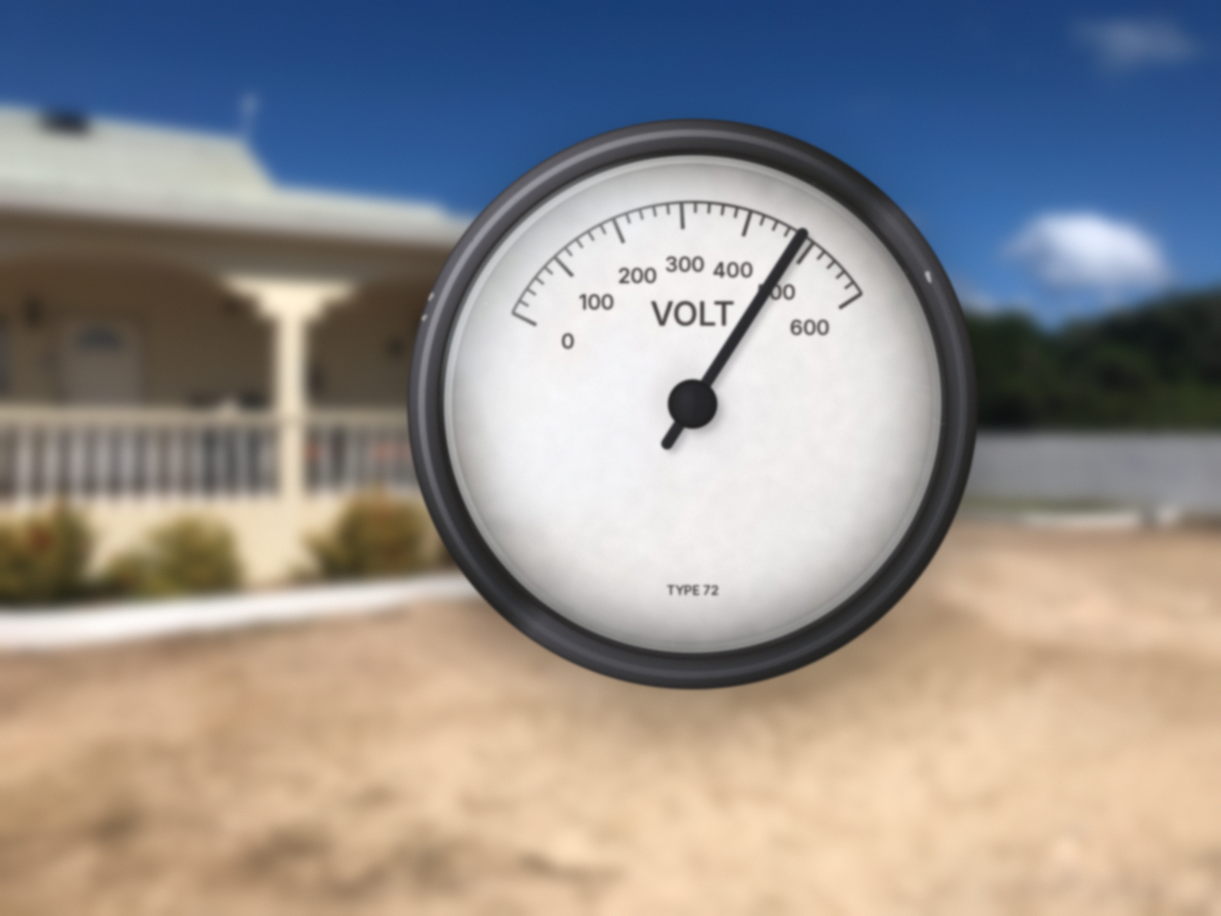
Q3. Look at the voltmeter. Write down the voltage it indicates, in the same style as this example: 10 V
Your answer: 480 V
